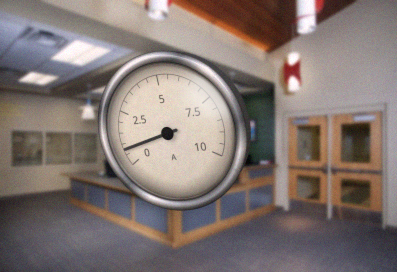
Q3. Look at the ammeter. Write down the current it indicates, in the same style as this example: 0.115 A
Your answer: 0.75 A
